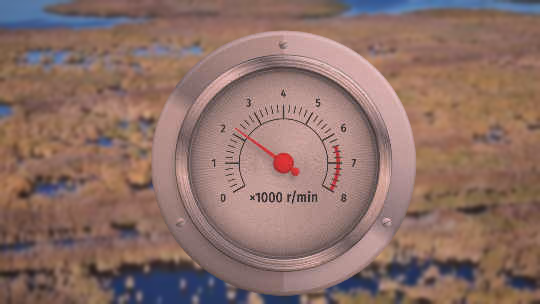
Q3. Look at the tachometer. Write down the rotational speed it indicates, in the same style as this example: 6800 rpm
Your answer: 2200 rpm
